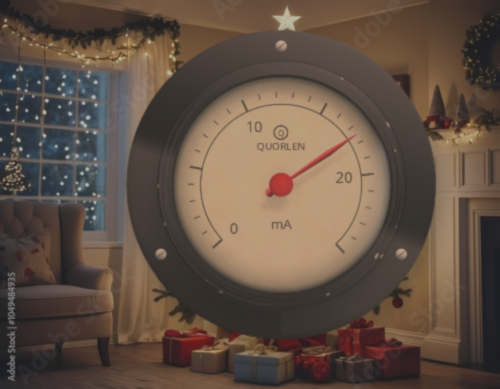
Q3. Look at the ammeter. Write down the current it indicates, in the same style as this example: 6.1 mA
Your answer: 17.5 mA
